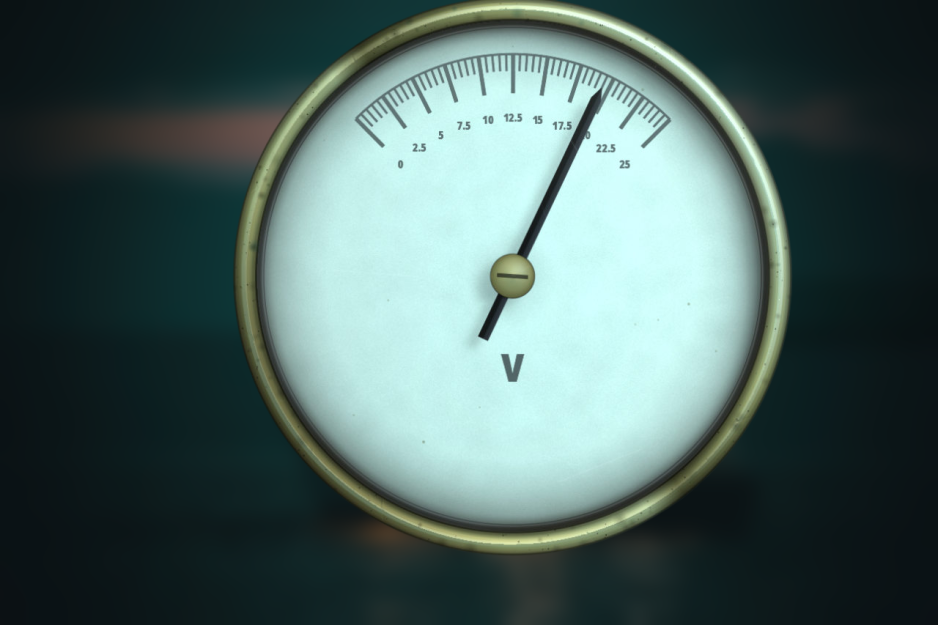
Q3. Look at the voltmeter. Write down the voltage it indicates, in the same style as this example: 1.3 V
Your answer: 19.5 V
